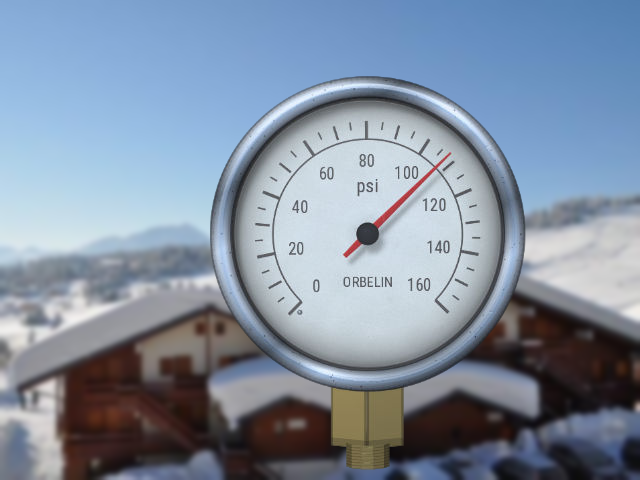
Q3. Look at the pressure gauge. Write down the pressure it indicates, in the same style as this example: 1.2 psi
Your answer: 107.5 psi
